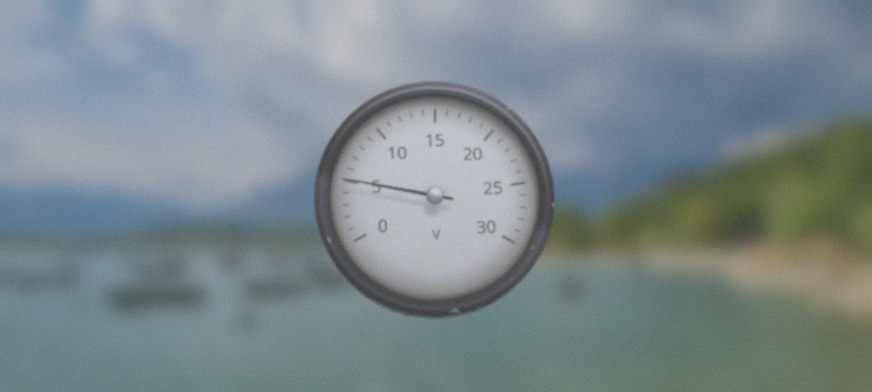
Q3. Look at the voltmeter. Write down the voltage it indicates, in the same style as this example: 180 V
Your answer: 5 V
